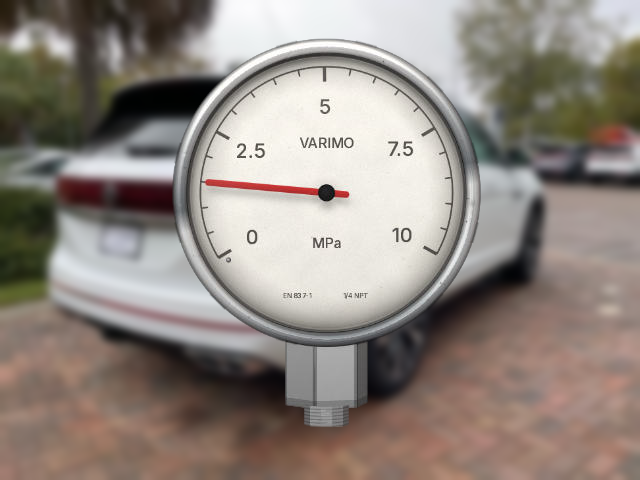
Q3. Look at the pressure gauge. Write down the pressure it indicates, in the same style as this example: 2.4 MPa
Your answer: 1.5 MPa
